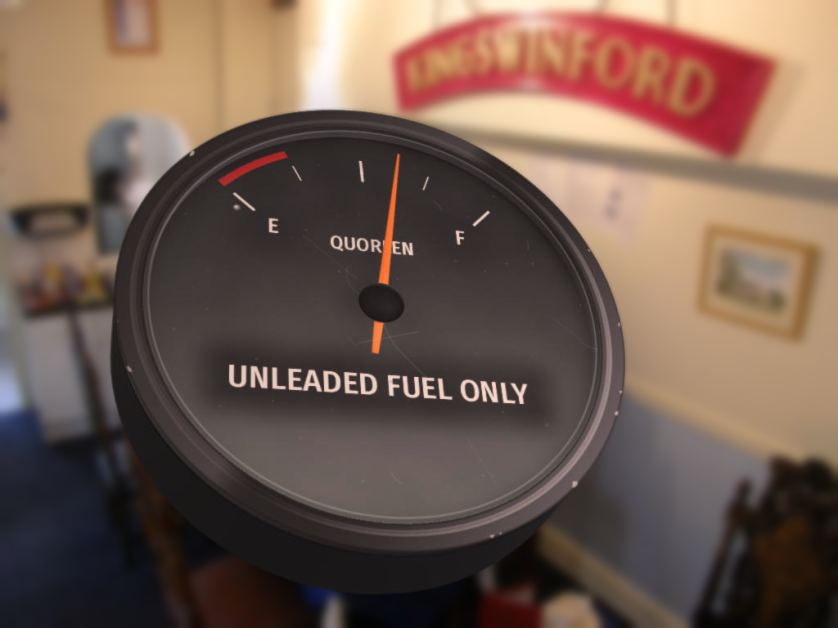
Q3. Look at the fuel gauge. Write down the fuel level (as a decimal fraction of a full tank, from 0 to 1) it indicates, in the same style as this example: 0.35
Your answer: 0.625
